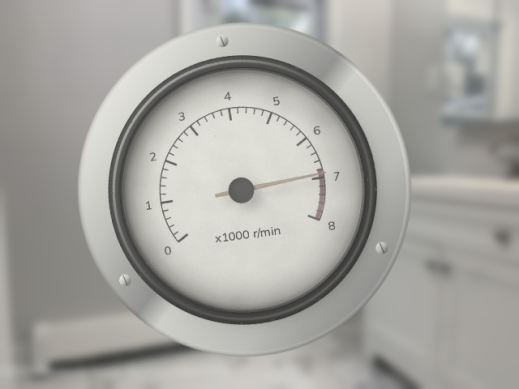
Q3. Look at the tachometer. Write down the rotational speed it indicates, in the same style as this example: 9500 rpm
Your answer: 6900 rpm
